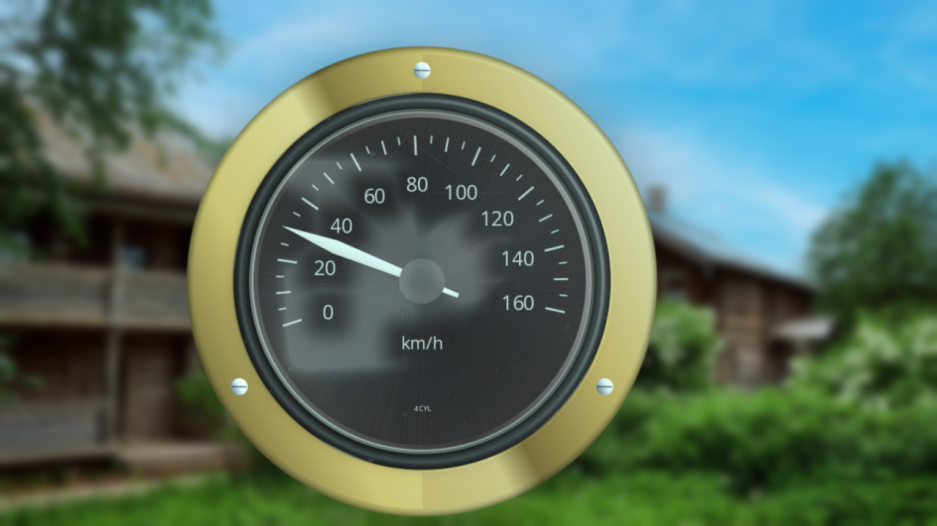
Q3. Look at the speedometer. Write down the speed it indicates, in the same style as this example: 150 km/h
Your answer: 30 km/h
